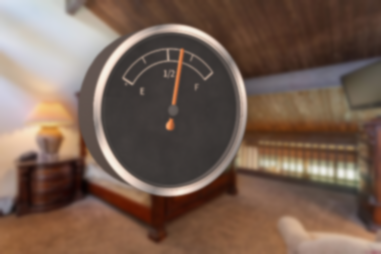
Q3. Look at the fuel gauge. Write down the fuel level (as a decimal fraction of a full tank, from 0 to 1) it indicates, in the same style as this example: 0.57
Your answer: 0.625
